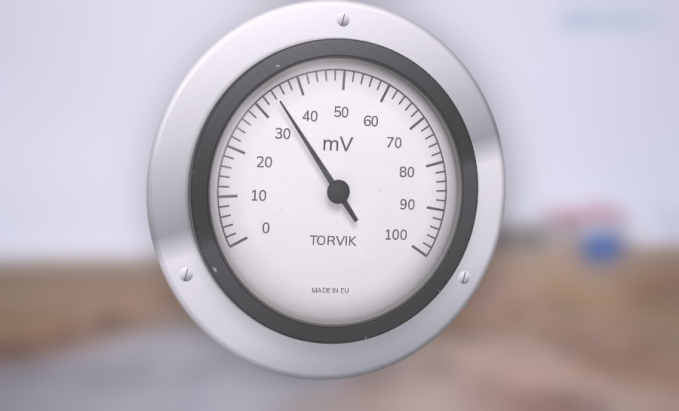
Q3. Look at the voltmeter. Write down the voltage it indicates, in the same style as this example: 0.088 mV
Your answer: 34 mV
